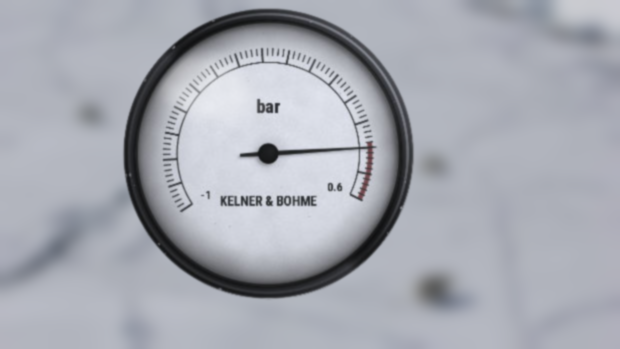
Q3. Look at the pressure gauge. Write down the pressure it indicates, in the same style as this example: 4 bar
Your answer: 0.4 bar
